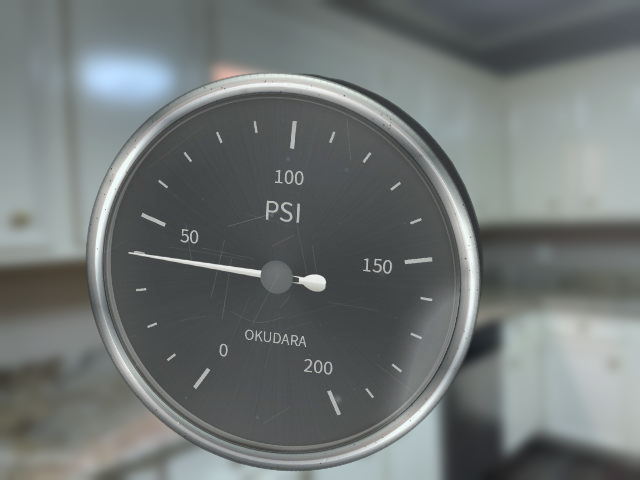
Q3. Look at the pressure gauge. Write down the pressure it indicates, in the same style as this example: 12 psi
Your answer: 40 psi
